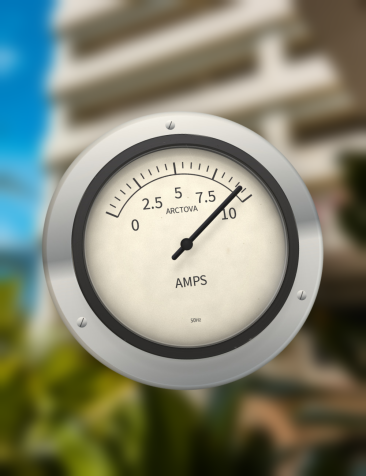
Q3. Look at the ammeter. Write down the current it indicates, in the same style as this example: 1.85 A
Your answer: 9.25 A
